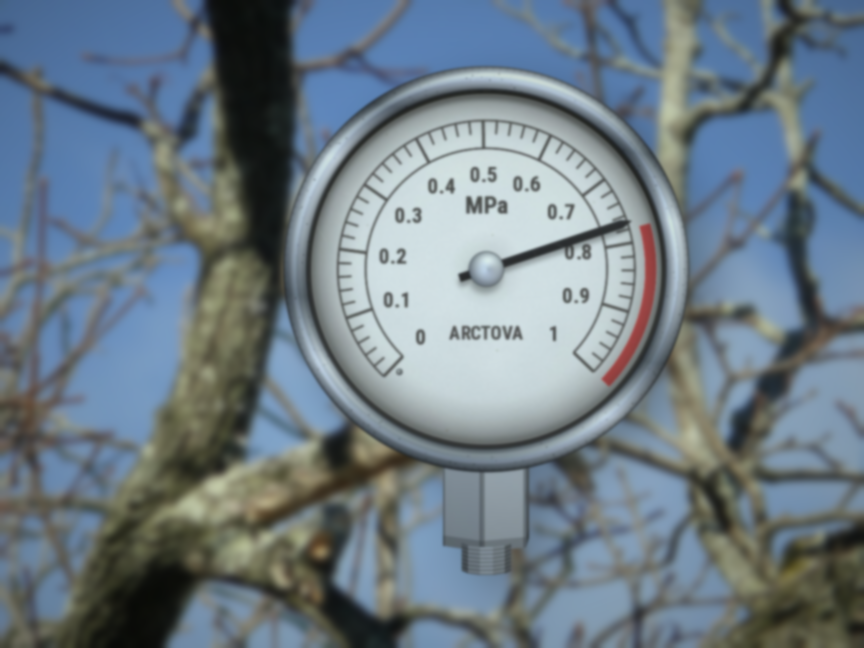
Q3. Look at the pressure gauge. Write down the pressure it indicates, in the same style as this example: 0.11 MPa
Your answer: 0.77 MPa
